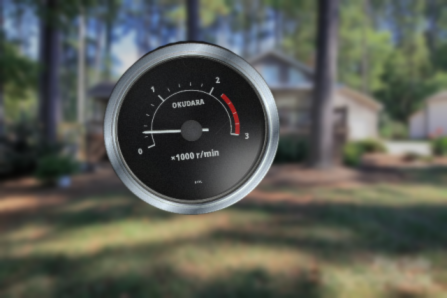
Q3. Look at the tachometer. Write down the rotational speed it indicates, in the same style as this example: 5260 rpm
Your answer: 300 rpm
